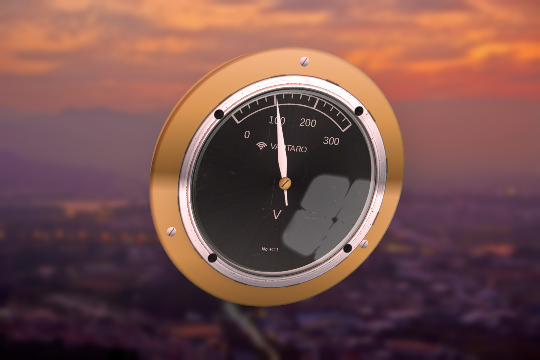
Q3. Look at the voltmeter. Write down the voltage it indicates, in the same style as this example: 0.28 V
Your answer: 100 V
